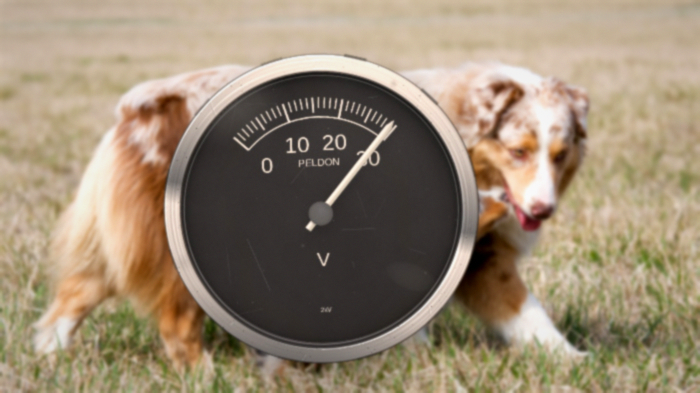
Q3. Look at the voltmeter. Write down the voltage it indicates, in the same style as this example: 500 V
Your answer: 29 V
